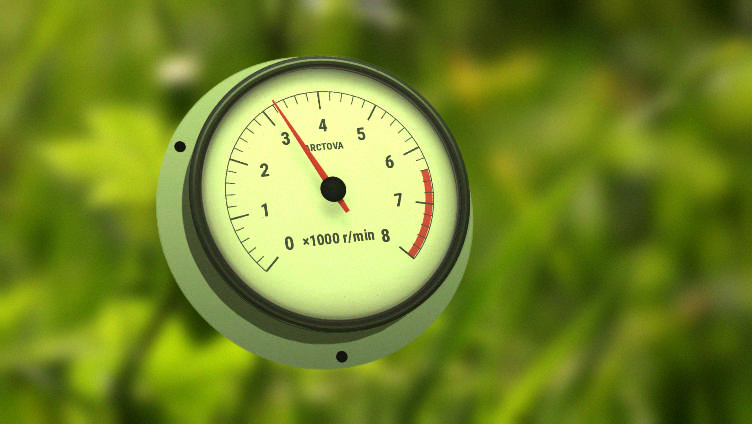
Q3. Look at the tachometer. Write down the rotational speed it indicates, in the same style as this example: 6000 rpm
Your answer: 3200 rpm
